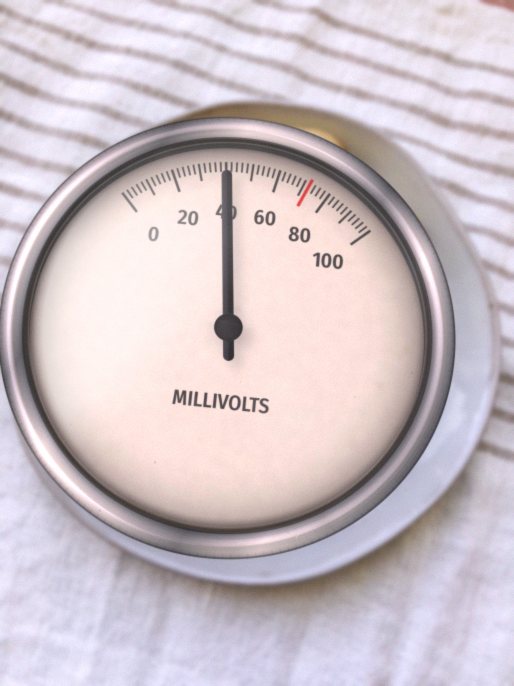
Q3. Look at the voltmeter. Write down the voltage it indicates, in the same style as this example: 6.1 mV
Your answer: 40 mV
